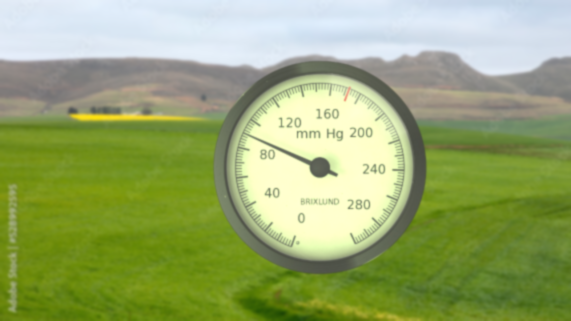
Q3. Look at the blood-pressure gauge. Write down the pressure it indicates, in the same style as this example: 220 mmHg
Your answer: 90 mmHg
